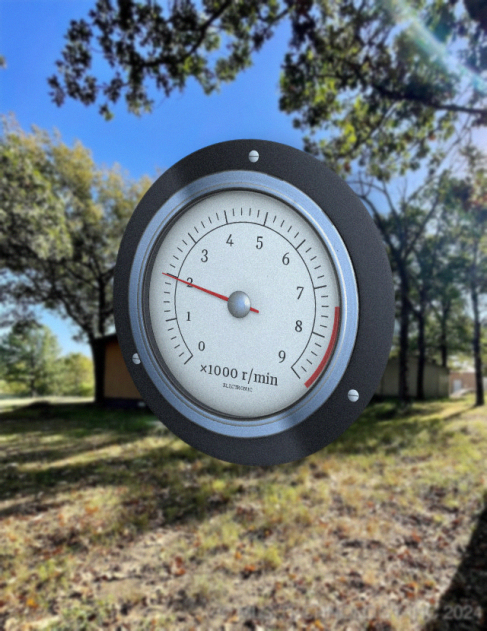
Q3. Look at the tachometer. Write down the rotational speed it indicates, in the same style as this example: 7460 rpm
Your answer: 2000 rpm
